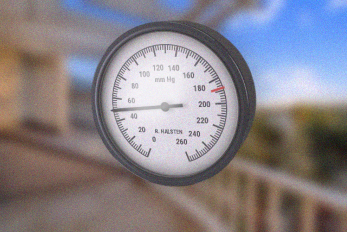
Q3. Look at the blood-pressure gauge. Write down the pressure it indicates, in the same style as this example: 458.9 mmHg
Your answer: 50 mmHg
